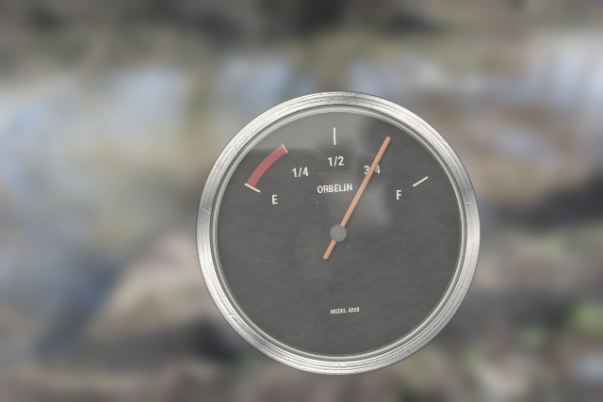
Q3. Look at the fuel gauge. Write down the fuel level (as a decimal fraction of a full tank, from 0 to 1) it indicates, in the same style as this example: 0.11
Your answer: 0.75
